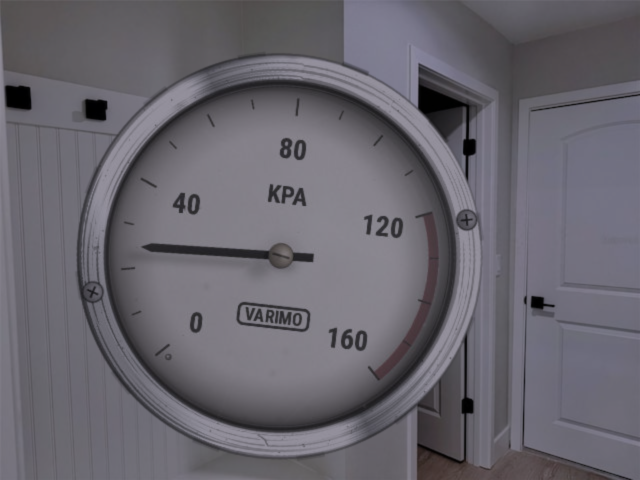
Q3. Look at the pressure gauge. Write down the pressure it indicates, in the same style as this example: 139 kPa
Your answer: 25 kPa
